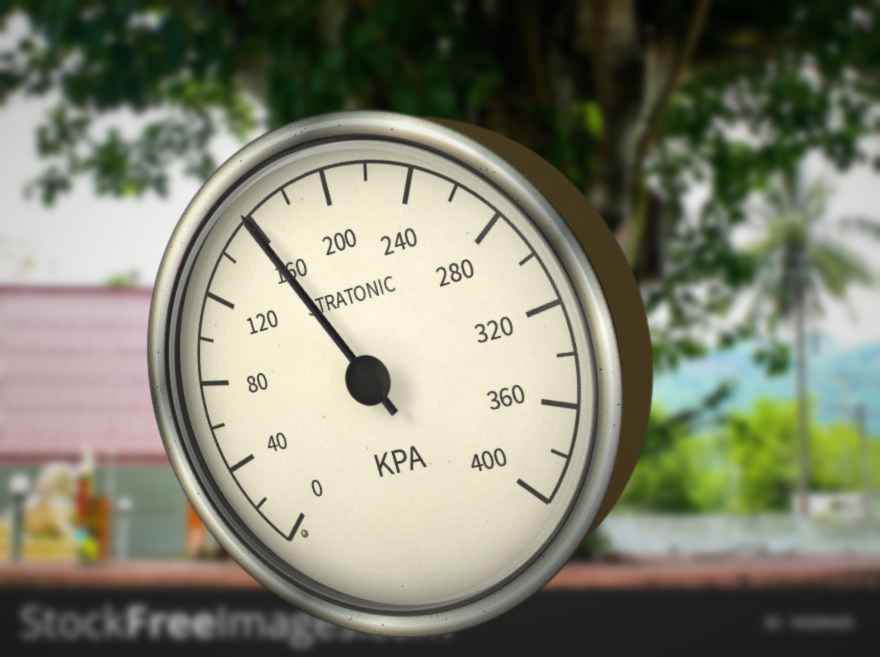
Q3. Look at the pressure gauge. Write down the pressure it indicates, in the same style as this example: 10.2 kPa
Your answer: 160 kPa
